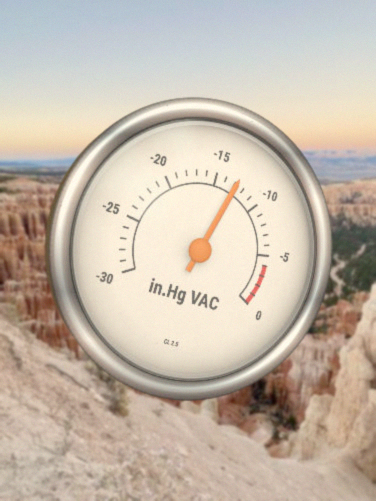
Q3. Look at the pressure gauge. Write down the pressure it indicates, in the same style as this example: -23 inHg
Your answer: -13 inHg
